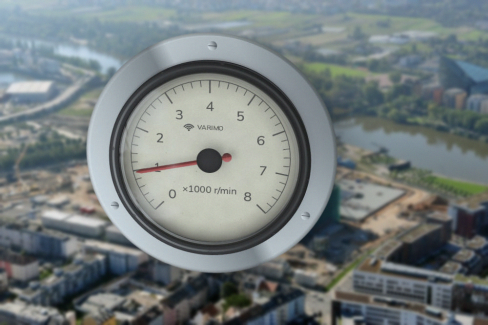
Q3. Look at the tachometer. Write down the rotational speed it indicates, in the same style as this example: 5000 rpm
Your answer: 1000 rpm
